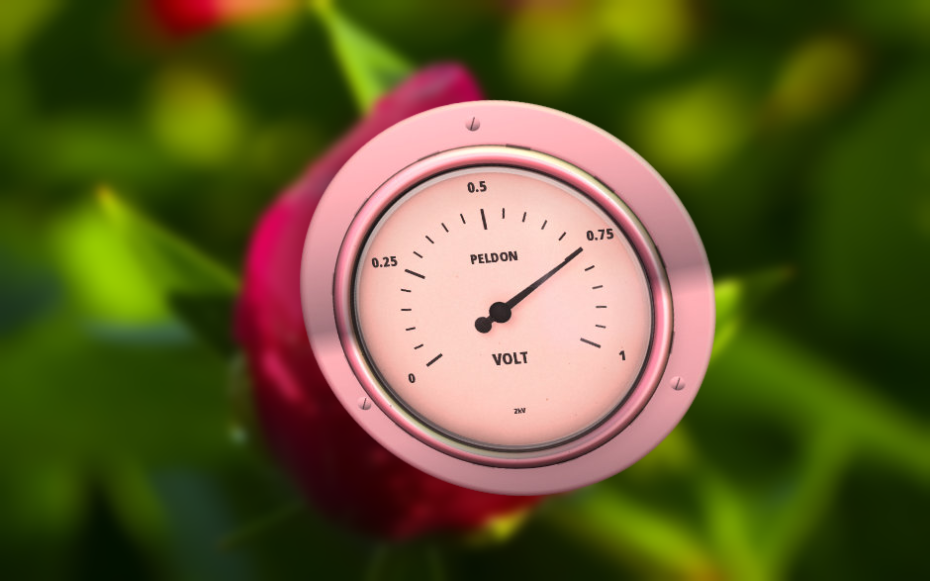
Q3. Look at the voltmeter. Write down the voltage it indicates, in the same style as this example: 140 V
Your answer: 0.75 V
